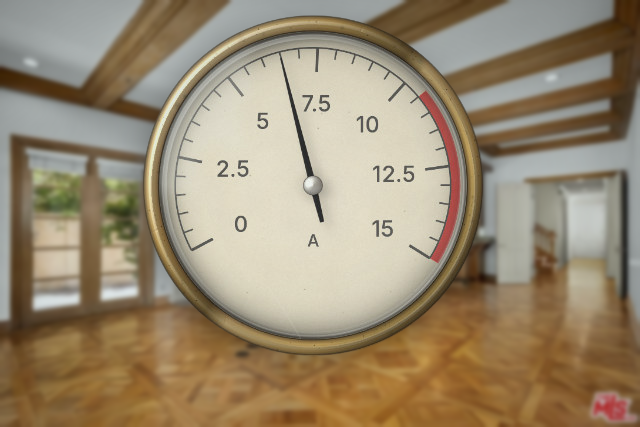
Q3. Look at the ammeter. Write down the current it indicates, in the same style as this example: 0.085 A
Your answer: 6.5 A
